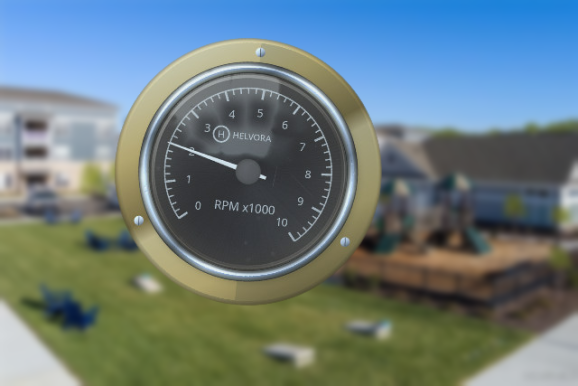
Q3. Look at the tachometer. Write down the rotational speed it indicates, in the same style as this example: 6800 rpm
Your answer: 2000 rpm
